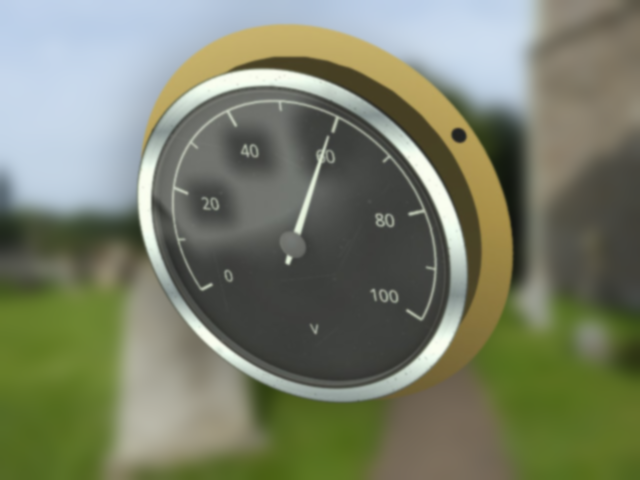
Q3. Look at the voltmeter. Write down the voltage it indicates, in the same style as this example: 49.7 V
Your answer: 60 V
